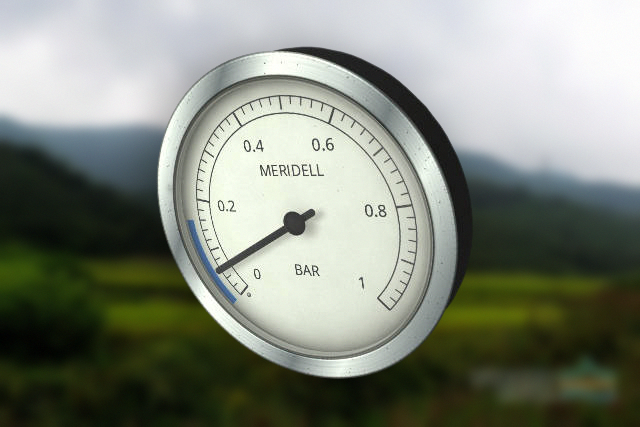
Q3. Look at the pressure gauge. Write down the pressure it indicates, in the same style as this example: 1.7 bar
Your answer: 0.06 bar
